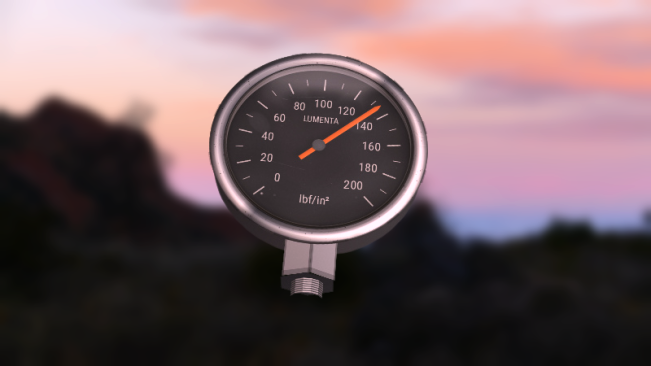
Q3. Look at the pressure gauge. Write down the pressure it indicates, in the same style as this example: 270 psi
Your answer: 135 psi
